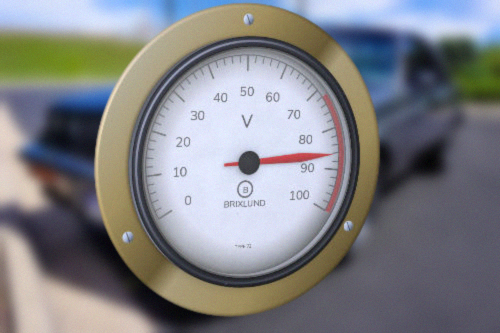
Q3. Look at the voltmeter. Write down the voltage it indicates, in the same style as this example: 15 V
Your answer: 86 V
